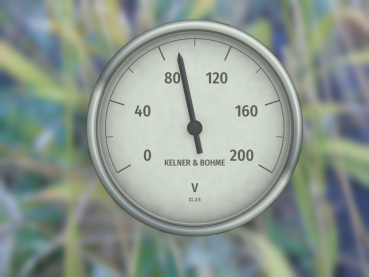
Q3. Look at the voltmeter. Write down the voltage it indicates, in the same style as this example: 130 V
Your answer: 90 V
